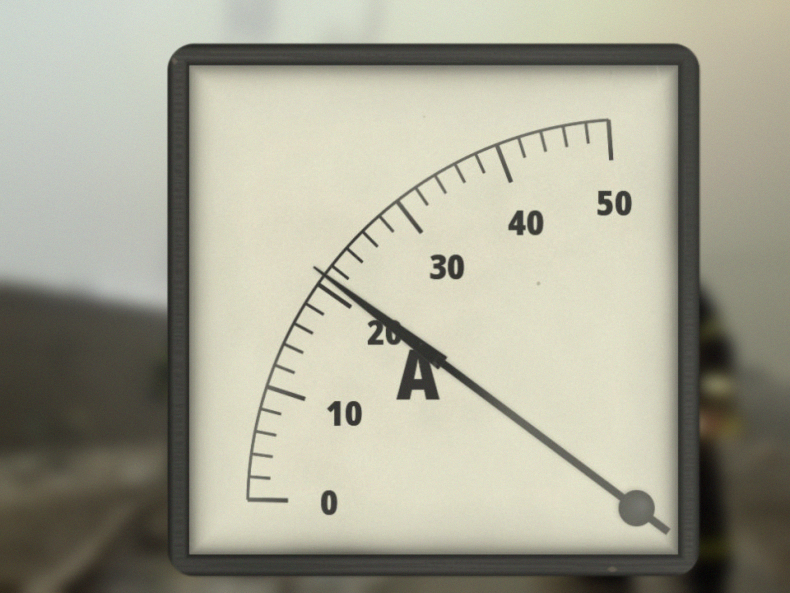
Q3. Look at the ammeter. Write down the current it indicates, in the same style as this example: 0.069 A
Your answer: 21 A
